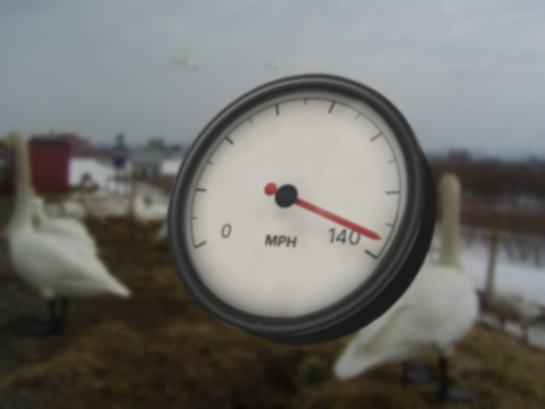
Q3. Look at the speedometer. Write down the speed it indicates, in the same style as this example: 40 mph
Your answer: 135 mph
